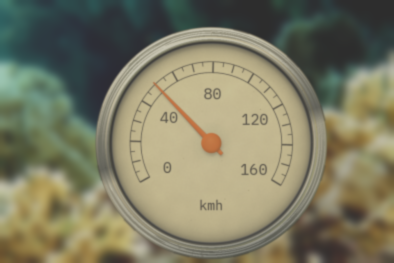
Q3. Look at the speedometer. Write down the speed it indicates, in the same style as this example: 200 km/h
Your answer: 50 km/h
